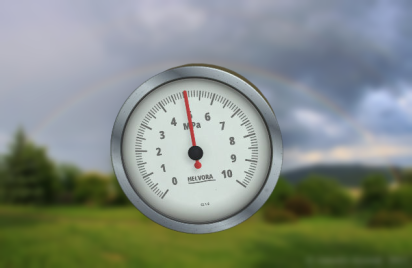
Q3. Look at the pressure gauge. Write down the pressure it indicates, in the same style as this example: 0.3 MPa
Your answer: 5 MPa
